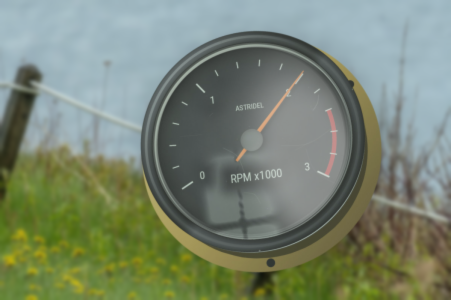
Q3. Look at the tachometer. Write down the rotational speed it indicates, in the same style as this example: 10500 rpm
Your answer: 2000 rpm
